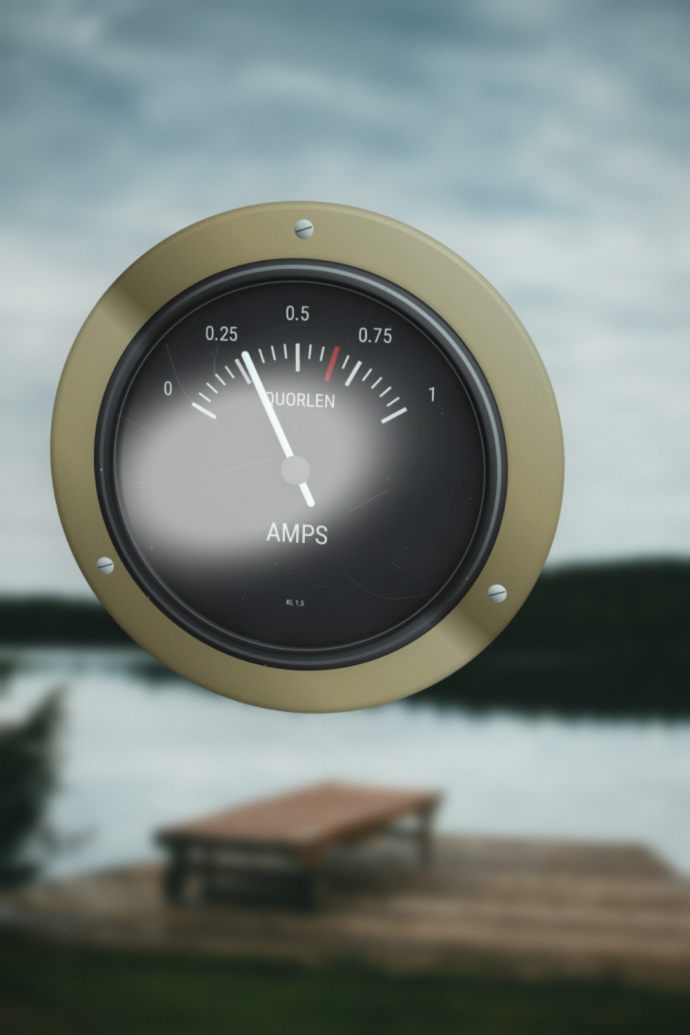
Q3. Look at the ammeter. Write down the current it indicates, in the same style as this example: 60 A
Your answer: 0.3 A
